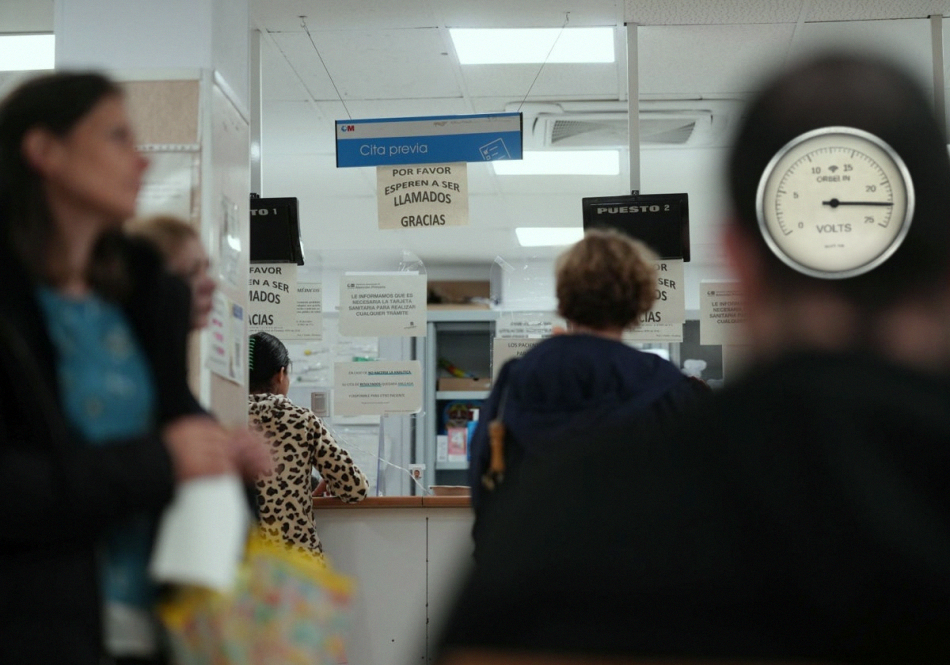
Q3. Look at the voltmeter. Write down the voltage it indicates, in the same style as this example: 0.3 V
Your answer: 22.5 V
